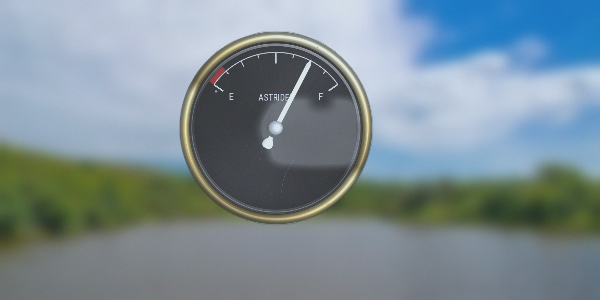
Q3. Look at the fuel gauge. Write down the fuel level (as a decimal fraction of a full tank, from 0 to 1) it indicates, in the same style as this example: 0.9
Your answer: 0.75
